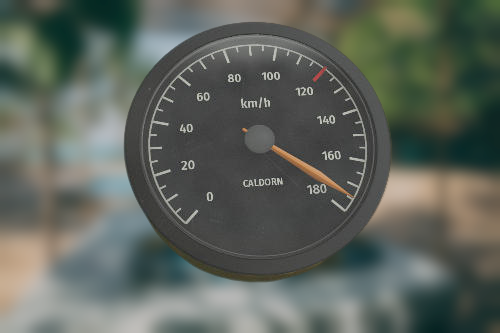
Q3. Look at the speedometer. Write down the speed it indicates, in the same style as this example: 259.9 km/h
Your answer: 175 km/h
